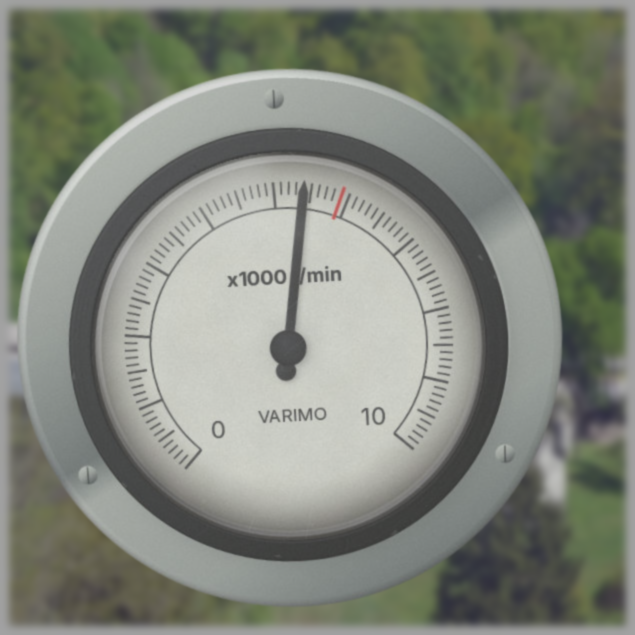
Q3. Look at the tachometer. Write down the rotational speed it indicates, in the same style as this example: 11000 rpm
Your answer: 5400 rpm
